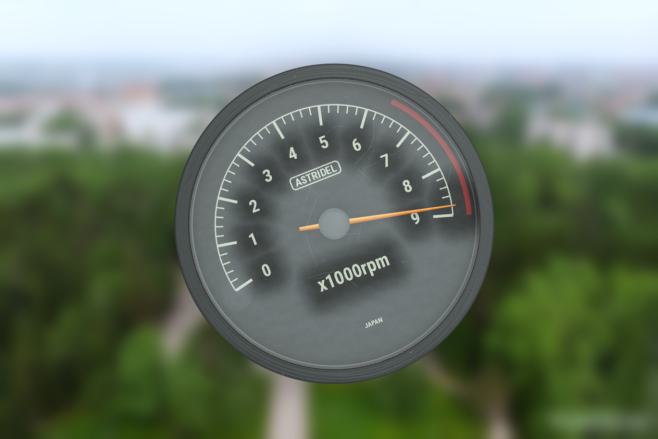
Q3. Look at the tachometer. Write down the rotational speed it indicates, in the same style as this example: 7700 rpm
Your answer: 8800 rpm
